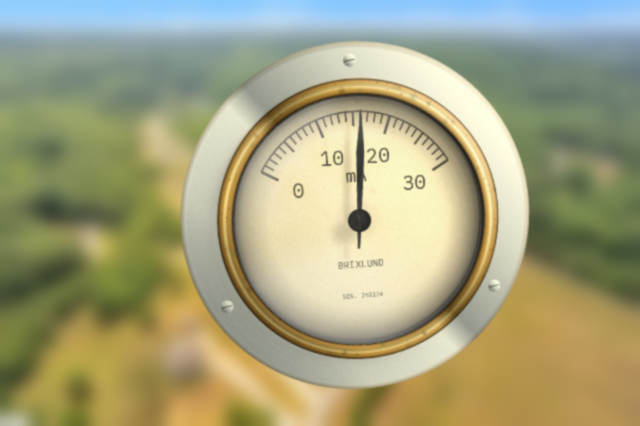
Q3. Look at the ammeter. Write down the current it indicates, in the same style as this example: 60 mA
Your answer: 16 mA
